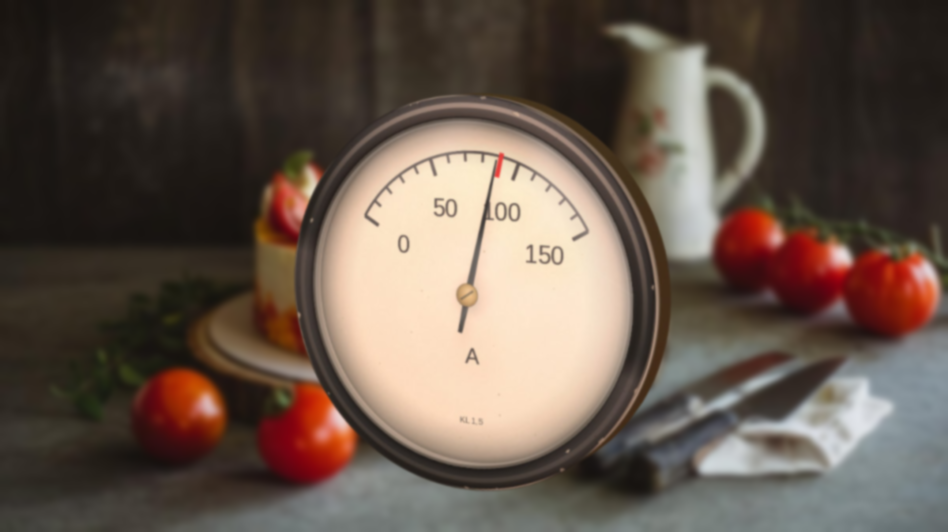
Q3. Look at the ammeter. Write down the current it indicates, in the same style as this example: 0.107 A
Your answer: 90 A
